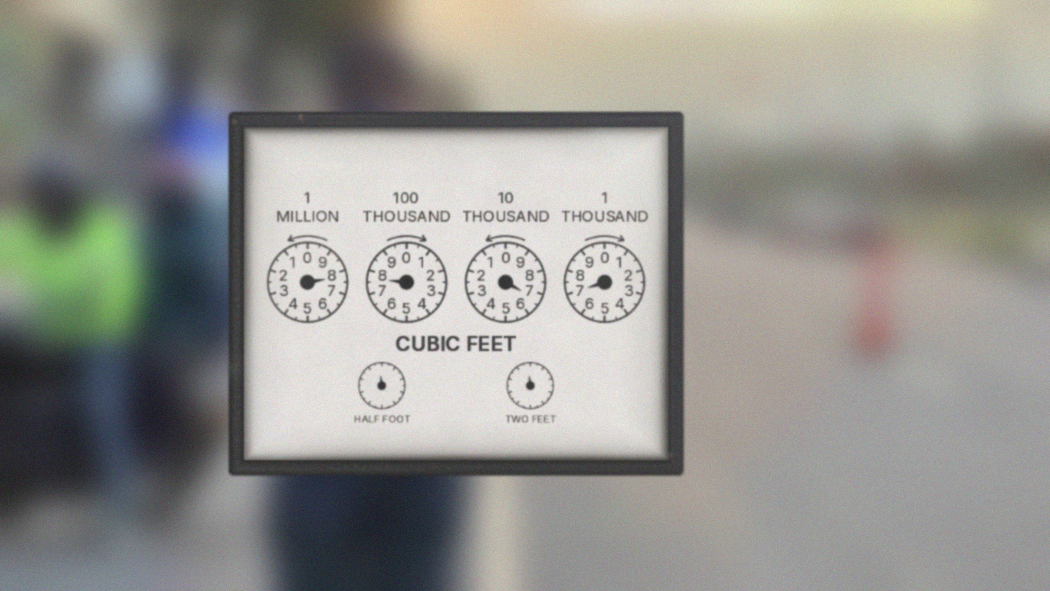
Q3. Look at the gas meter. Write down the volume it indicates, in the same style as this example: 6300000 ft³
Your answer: 776700 ft³
